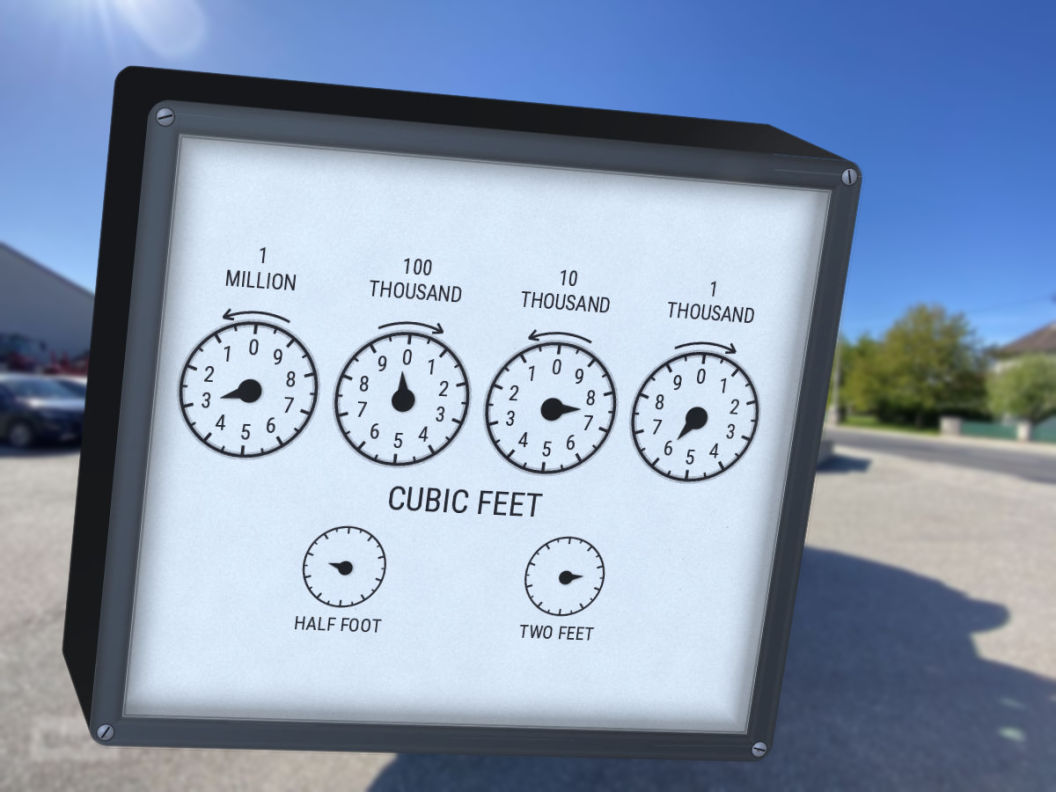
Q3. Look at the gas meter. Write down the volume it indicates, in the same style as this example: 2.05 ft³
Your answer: 297600 ft³
